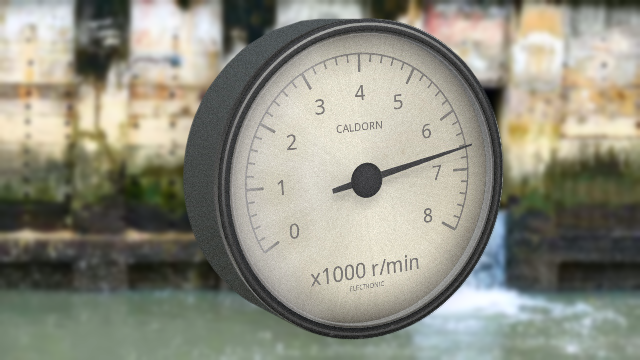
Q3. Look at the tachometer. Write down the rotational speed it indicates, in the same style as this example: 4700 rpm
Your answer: 6600 rpm
